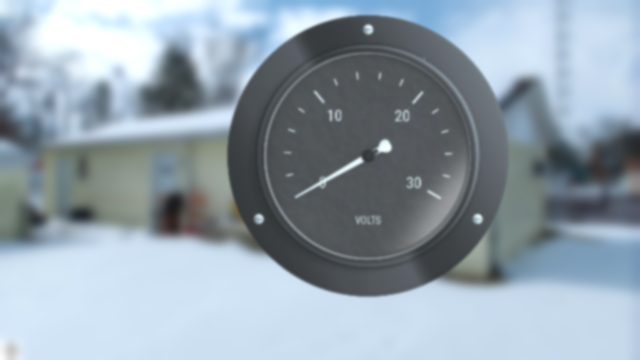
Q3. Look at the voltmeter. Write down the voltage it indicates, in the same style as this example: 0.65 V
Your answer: 0 V
